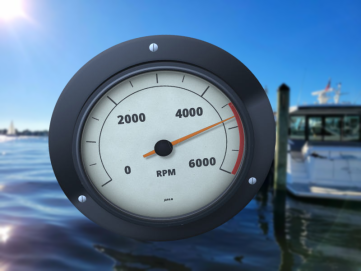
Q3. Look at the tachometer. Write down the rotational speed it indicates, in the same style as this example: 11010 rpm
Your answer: 4750 rpm
